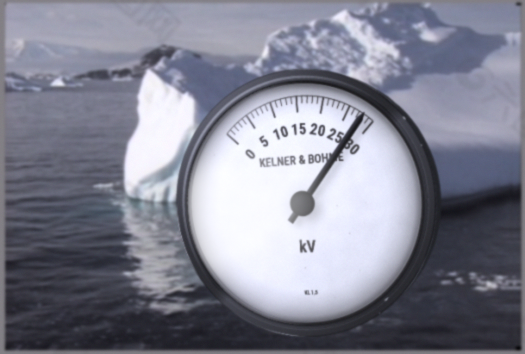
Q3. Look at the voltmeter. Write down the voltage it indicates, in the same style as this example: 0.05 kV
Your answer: 28 kV
